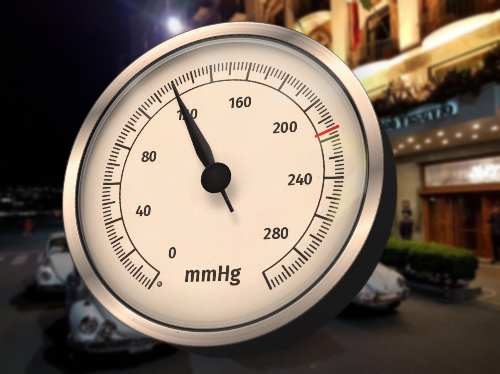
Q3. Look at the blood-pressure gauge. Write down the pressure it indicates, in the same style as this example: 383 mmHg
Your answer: 120 mmHg
